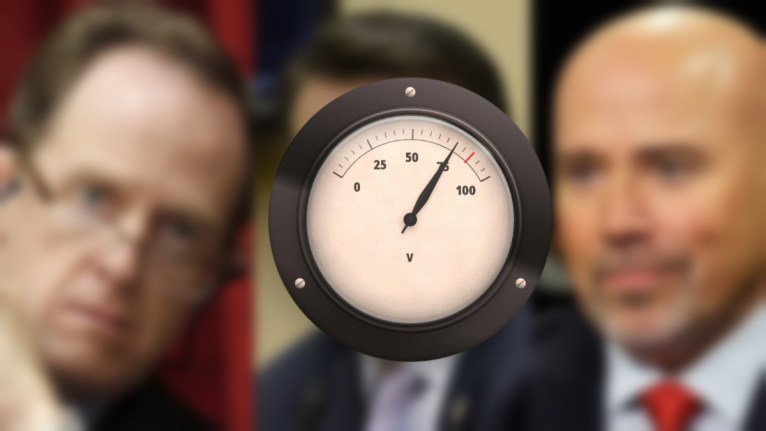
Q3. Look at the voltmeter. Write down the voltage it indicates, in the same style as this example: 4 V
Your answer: 75 V
